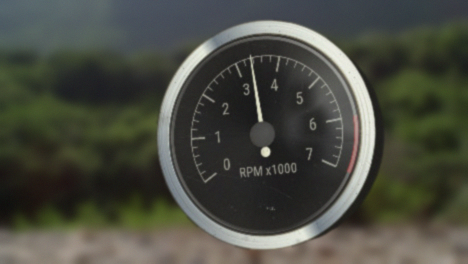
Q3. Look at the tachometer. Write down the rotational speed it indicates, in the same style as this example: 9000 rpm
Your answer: 3400 rpm
